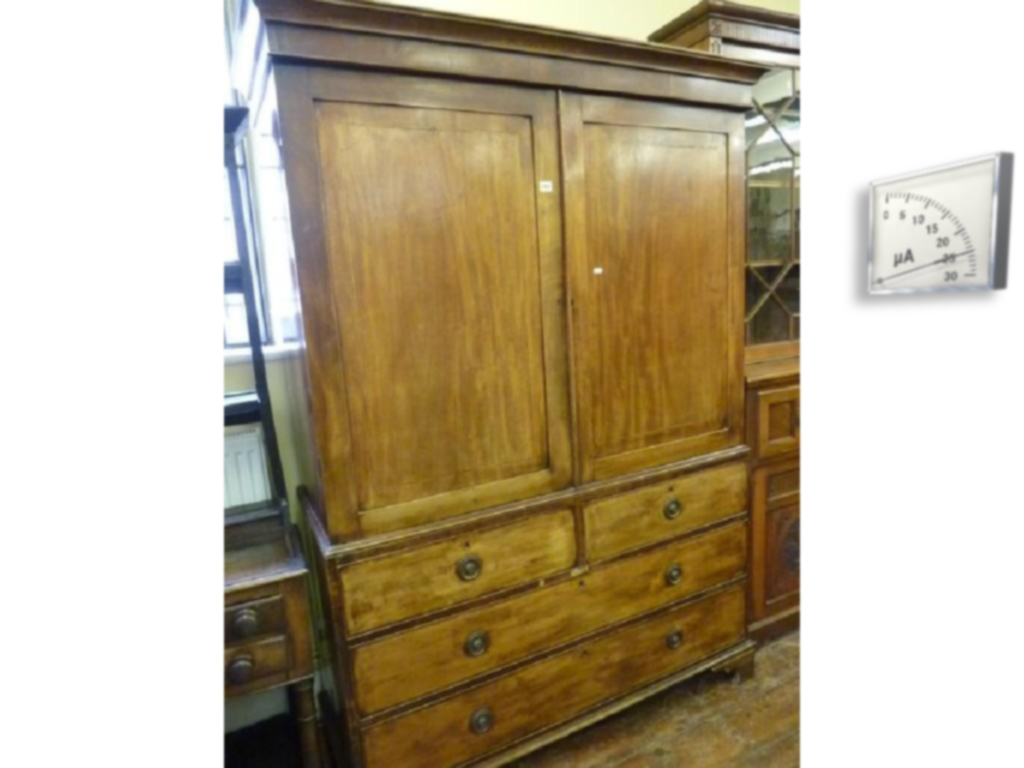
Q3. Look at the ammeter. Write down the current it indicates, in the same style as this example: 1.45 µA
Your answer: 25 µA
